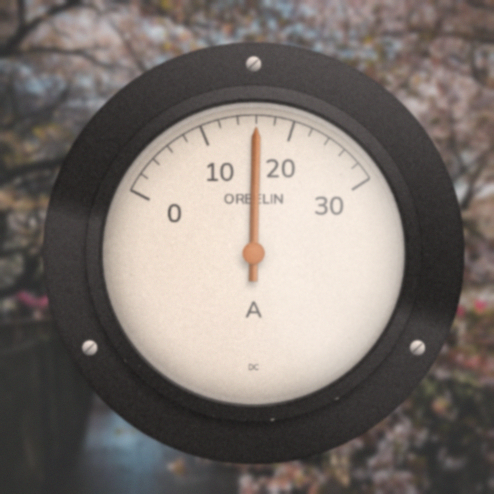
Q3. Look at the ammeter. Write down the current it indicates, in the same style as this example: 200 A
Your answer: 16 A
